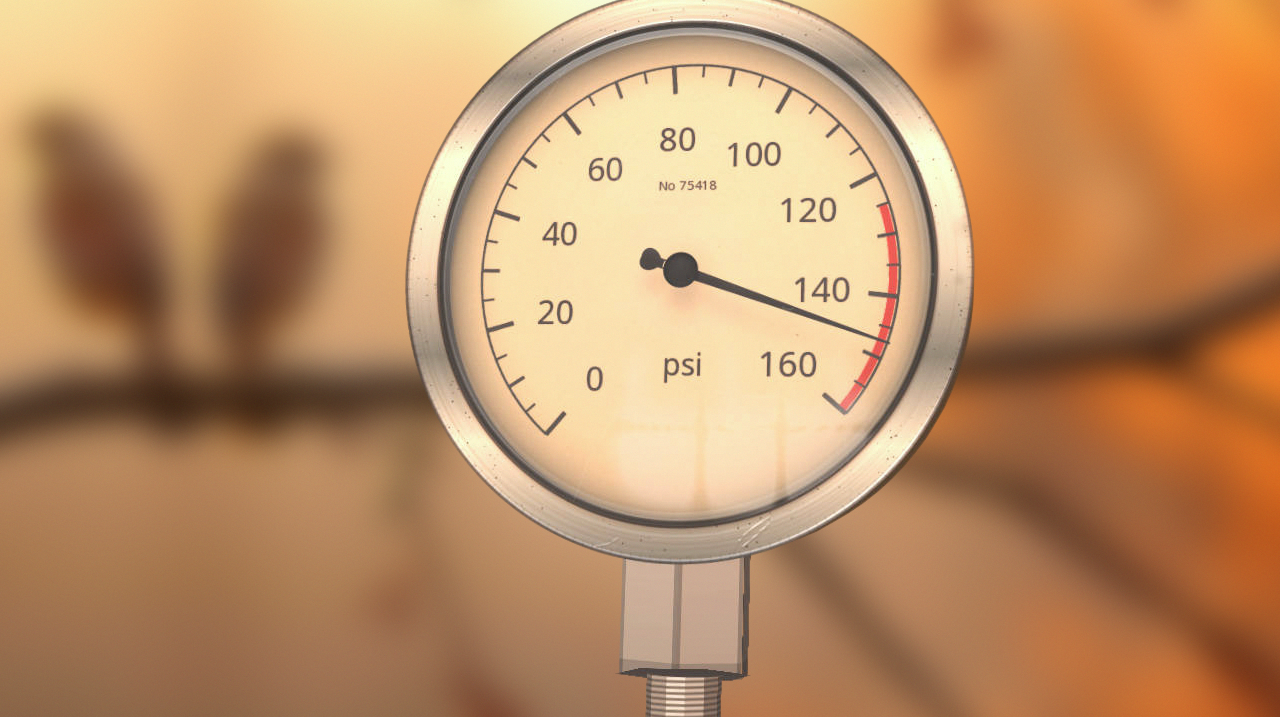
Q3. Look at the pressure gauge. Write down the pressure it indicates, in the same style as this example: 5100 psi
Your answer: 147.5 psi
